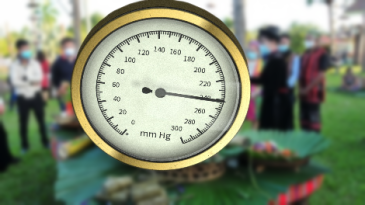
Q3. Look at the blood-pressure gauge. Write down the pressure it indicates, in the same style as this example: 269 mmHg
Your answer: 240 mmHg
